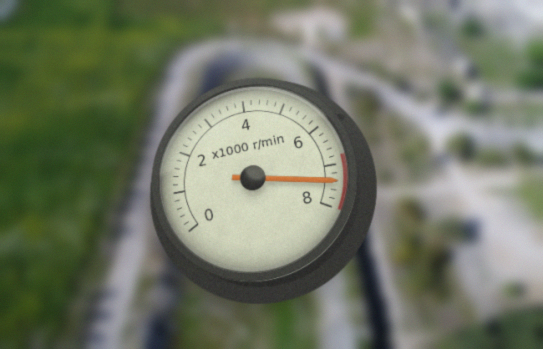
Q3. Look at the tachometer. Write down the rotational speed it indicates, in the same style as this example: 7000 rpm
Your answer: 7400 rpm
